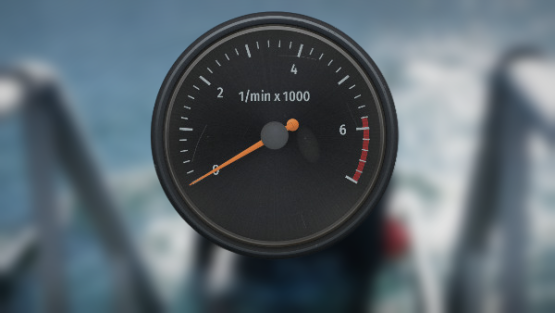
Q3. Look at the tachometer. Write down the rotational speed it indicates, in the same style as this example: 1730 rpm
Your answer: 0 rpm
